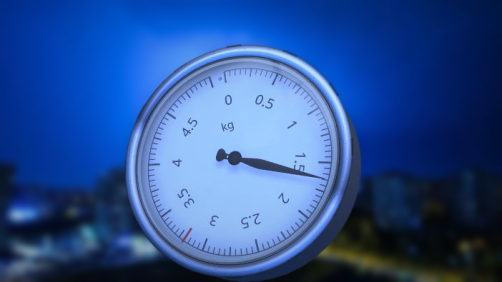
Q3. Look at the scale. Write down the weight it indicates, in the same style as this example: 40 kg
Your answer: 1.65 kg
